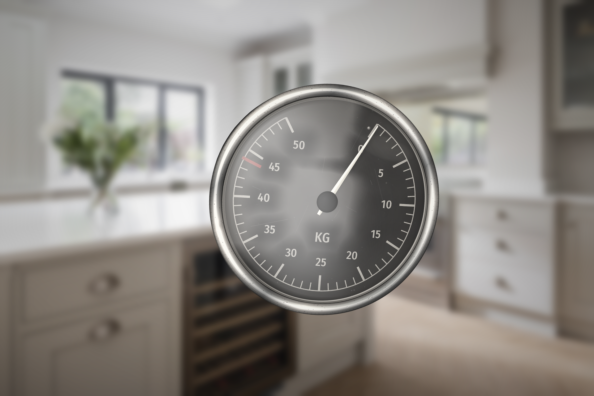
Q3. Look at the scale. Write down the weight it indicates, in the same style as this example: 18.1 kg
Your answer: 0 kg
